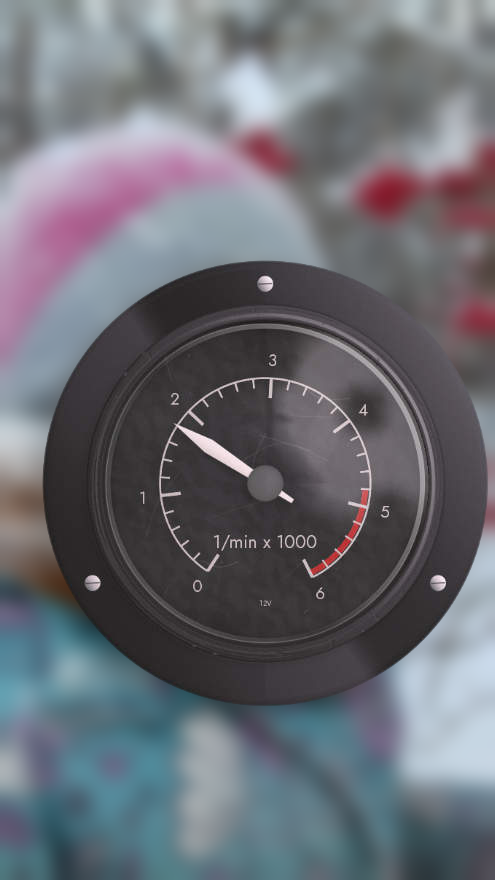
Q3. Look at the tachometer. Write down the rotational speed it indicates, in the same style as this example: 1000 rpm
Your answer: 1800 rpm
